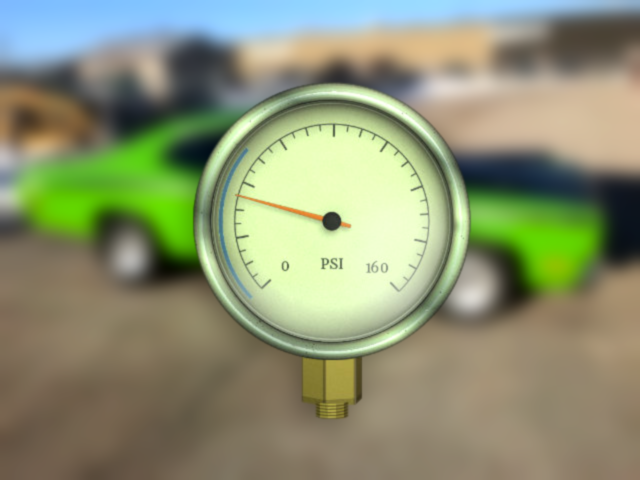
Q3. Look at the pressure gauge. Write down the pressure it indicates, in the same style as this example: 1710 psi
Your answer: 35 psi
